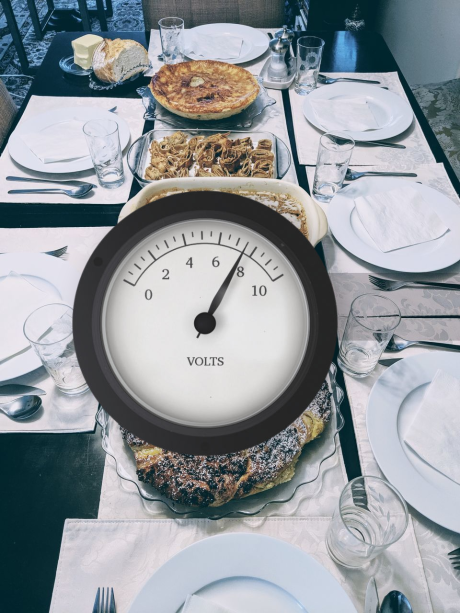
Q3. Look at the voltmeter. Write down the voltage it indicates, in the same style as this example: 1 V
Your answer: 7.5 V
